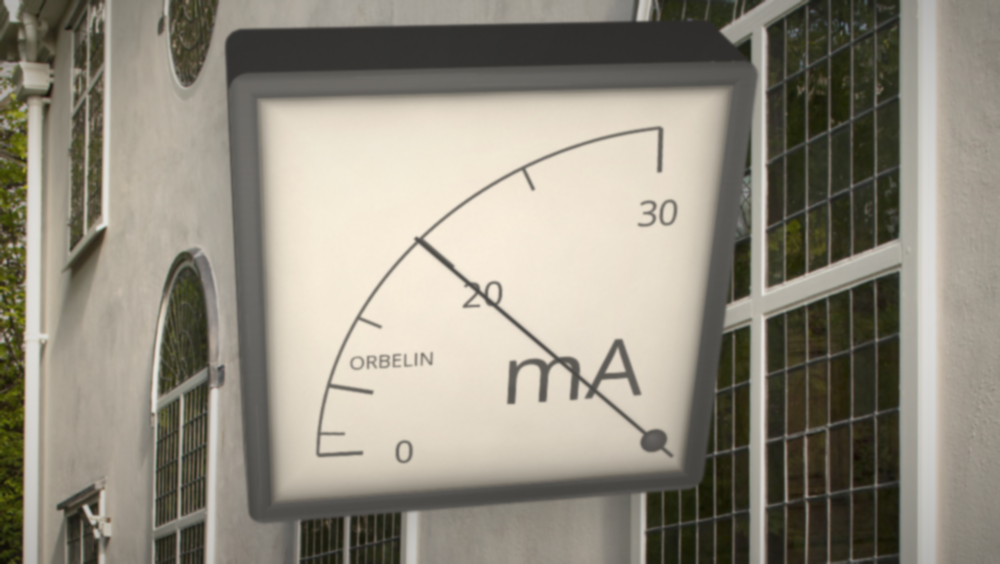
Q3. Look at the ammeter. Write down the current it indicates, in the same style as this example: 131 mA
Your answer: 20 mA
